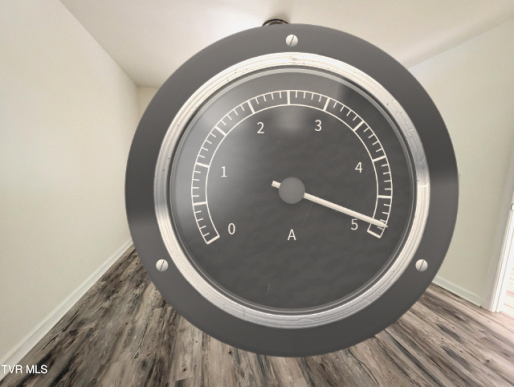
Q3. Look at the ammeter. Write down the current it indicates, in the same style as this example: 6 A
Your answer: 4.85 A
